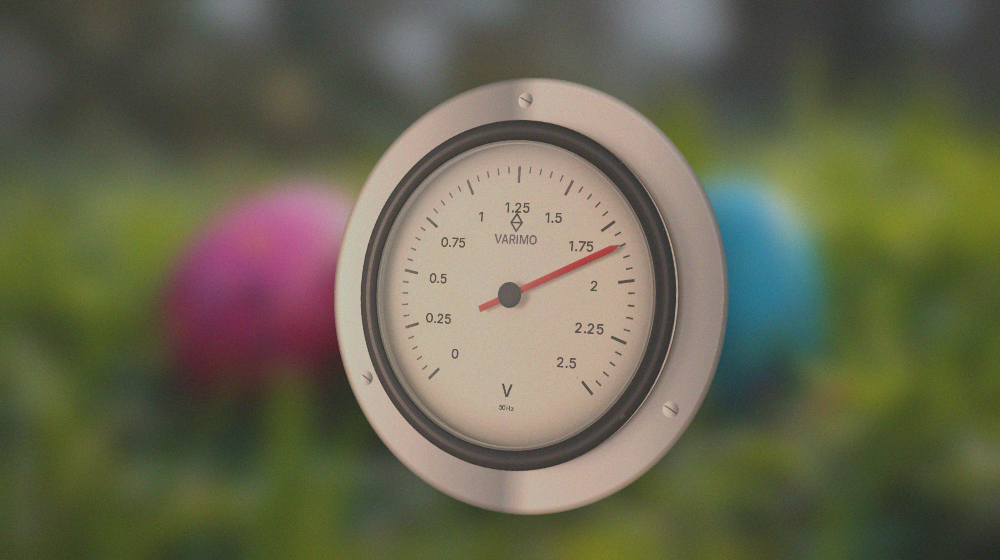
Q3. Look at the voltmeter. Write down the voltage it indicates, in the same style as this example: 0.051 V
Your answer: 1.85 V
